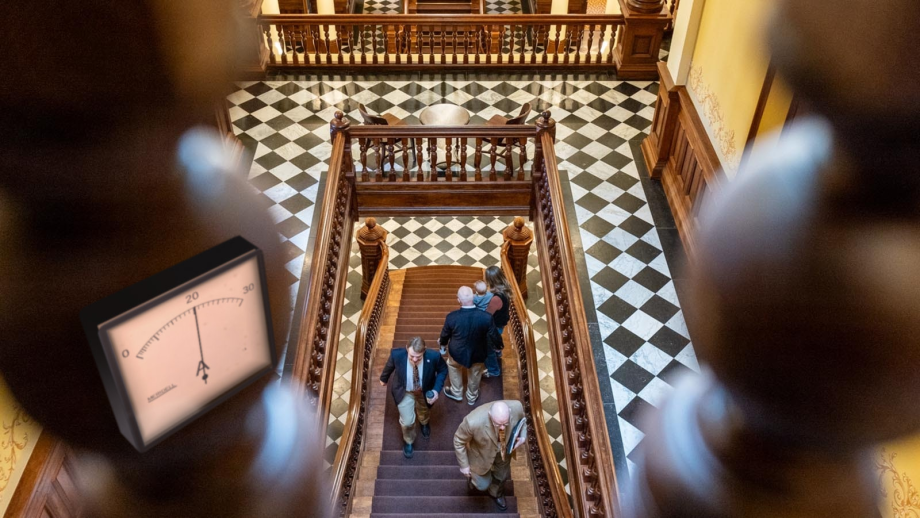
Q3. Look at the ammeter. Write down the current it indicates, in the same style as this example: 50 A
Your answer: 20 A
